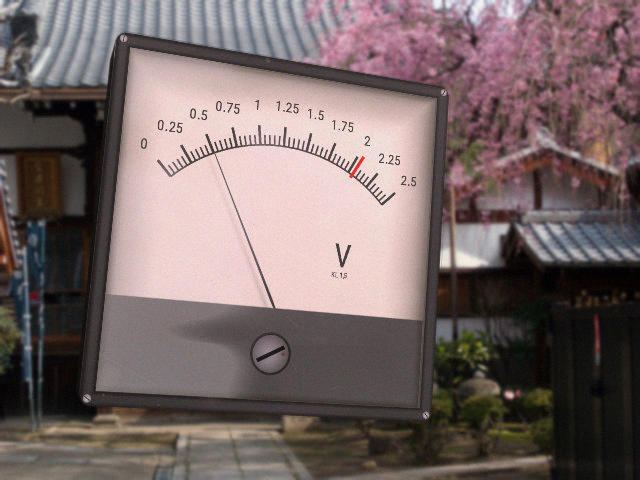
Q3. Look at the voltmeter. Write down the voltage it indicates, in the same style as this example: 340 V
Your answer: 0.5 V
